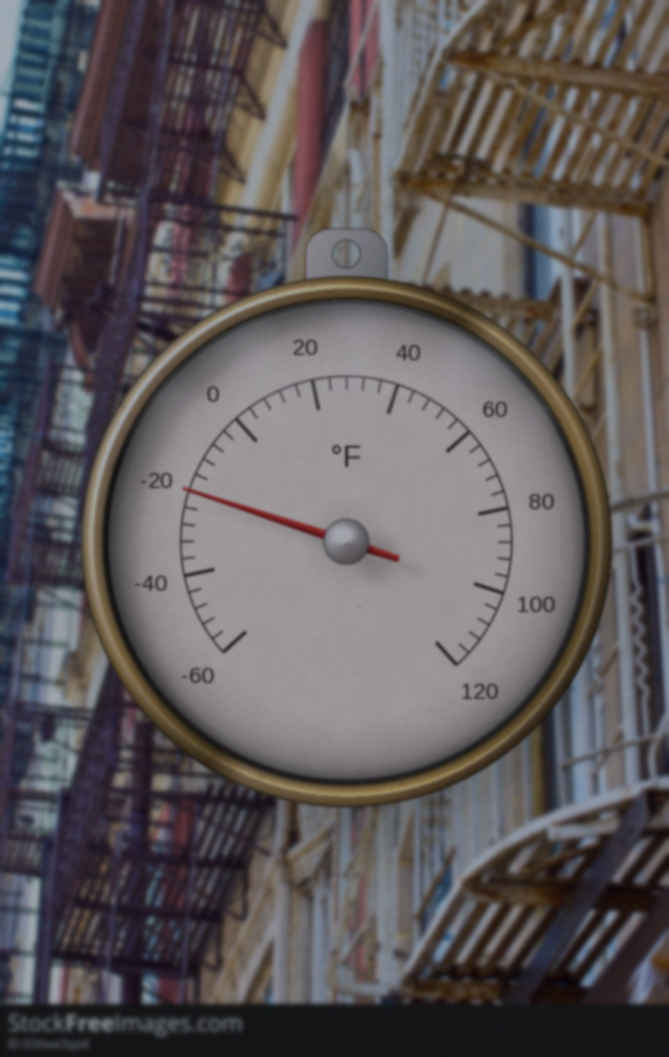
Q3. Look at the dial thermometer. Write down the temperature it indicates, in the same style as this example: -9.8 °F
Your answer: -20 °F
